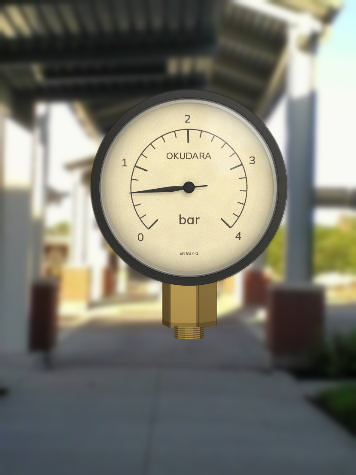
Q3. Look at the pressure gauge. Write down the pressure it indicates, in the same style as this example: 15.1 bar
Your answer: 0.6 bar
